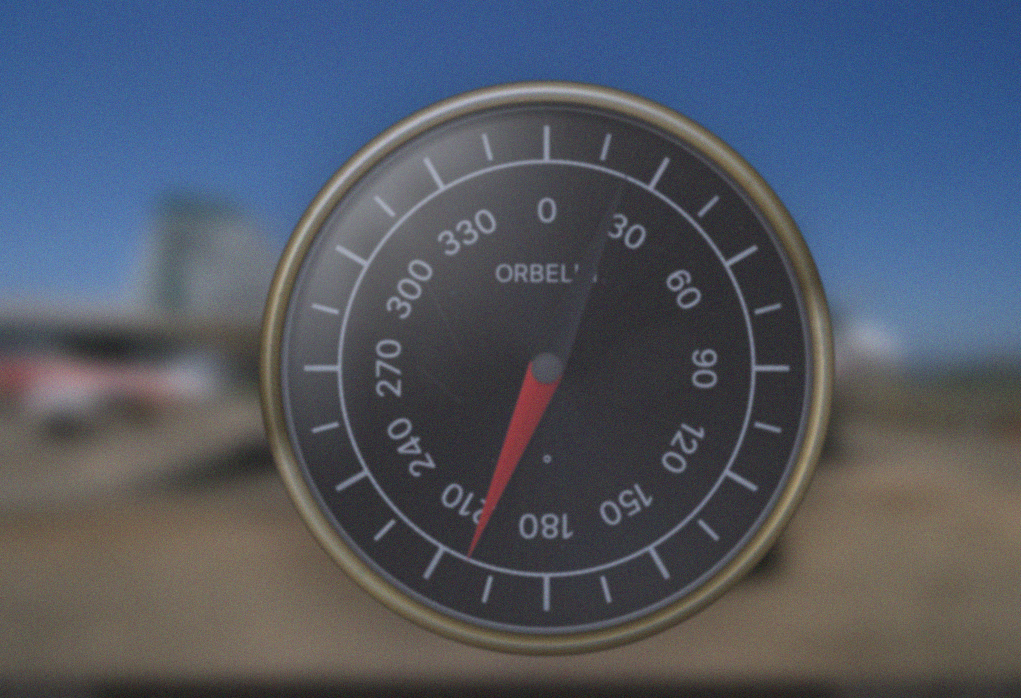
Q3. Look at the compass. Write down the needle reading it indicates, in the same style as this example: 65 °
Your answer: 202.5 °
